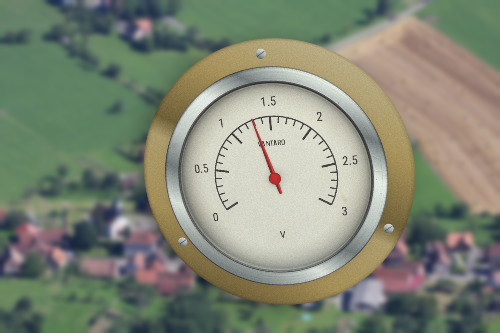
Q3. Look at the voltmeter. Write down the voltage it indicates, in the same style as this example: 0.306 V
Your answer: 1.3 V
